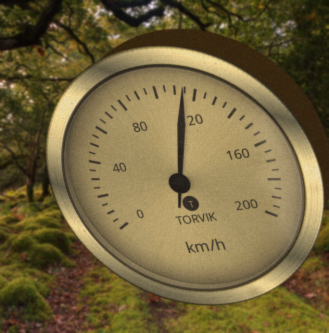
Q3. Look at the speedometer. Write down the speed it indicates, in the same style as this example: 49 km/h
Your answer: 115 km/h
